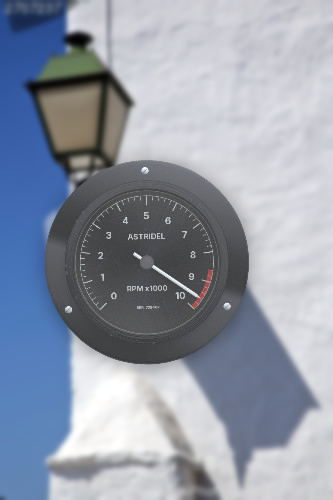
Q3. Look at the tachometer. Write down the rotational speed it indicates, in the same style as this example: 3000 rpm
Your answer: 9600 rpm
